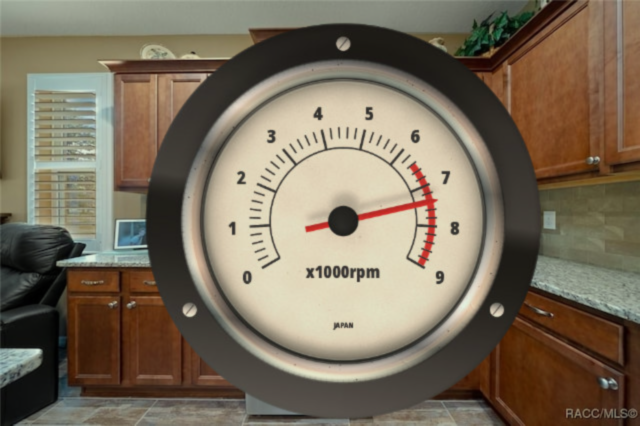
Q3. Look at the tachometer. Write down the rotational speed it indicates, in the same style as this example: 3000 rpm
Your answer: 7400 rpm
